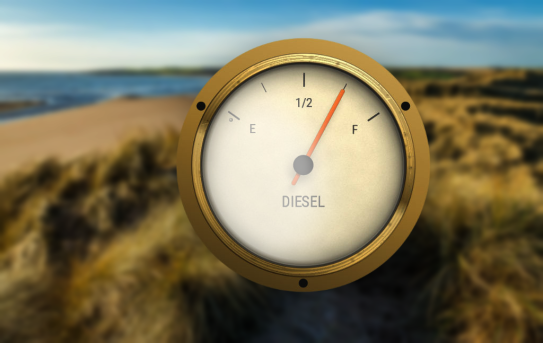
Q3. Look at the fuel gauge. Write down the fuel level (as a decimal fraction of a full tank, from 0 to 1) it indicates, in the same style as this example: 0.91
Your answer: 0.75
